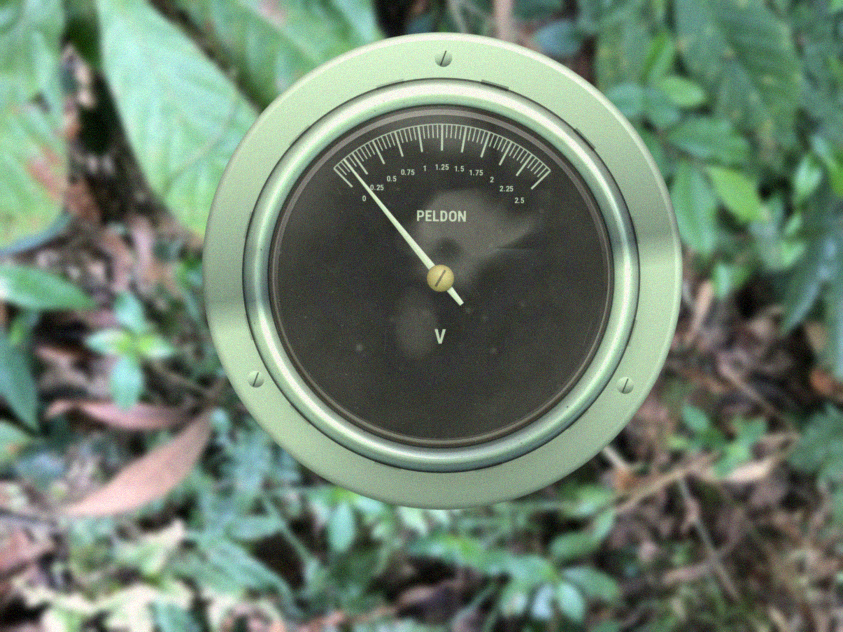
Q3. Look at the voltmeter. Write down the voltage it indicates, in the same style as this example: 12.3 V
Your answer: 0.15 V
